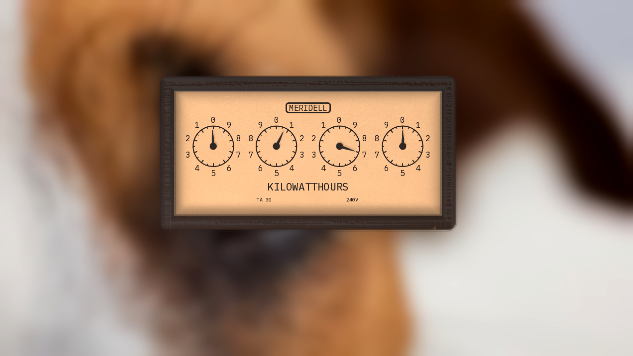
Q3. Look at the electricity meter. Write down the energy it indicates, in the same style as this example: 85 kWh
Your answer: 70 kWh
